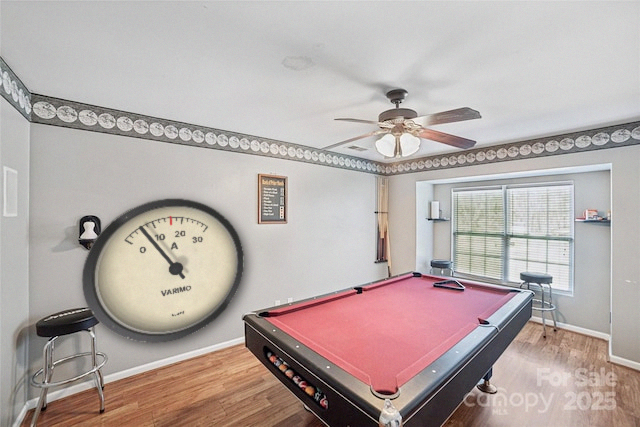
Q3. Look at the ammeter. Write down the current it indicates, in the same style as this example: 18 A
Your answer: 6 A
